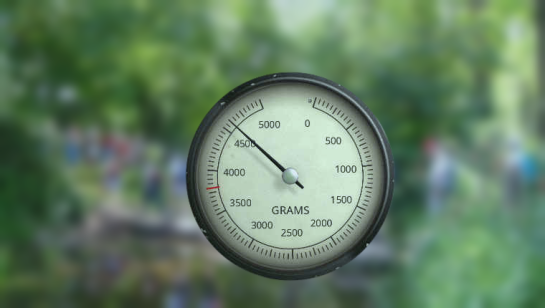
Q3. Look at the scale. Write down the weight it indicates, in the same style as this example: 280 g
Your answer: 4600 g
